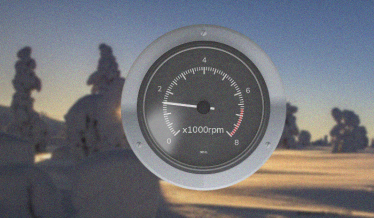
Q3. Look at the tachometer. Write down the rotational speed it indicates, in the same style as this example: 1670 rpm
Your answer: 1500 rpm
